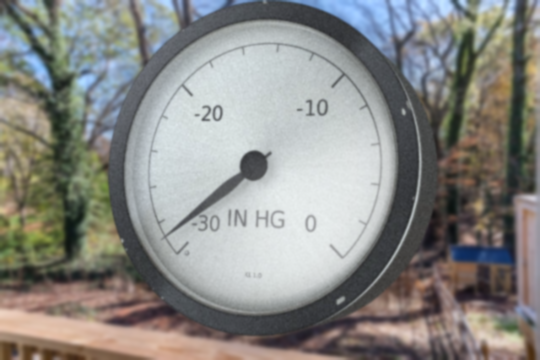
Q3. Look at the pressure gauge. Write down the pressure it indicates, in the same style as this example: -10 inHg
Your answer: -29 inHg
